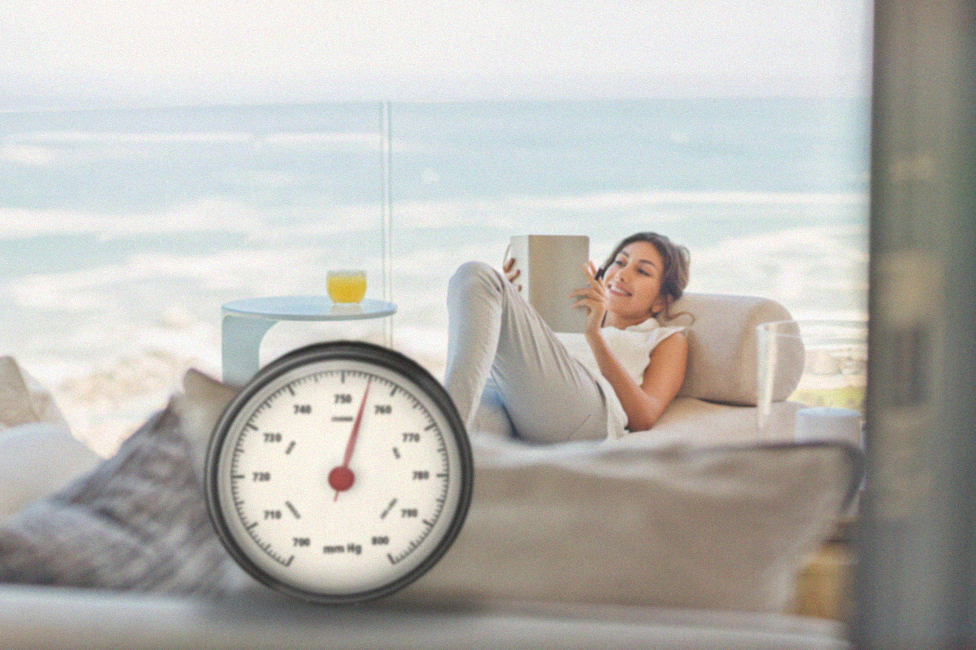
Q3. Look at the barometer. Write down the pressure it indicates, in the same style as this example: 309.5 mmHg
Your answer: 755 mmHg
